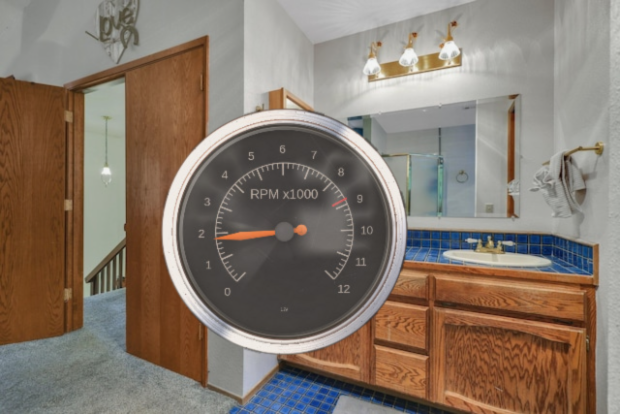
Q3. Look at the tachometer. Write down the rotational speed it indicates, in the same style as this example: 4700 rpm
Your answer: 1800 rpm
